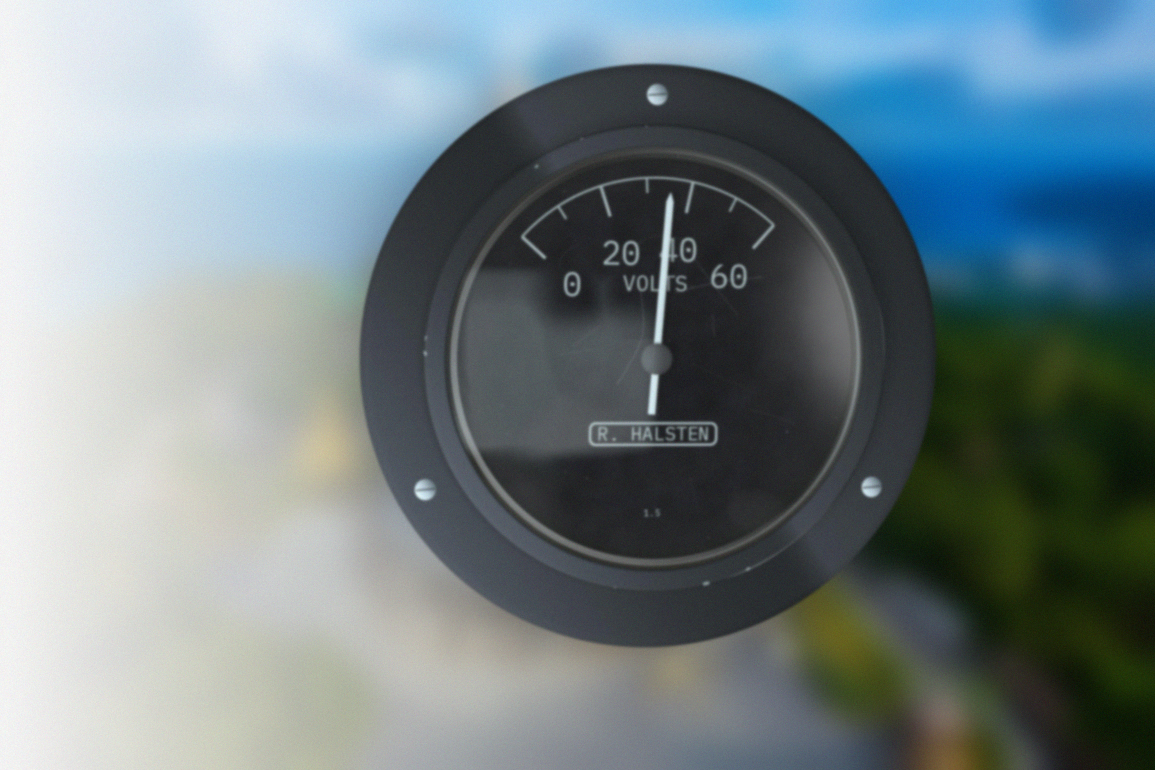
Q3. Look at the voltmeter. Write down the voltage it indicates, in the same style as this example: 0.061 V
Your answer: 35 V
